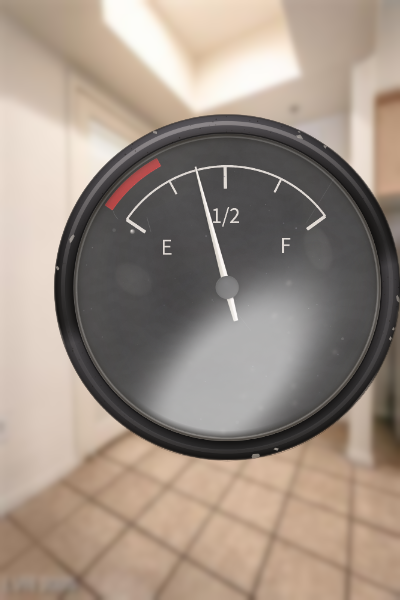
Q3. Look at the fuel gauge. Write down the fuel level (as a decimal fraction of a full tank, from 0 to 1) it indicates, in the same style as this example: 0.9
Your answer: 0.375
